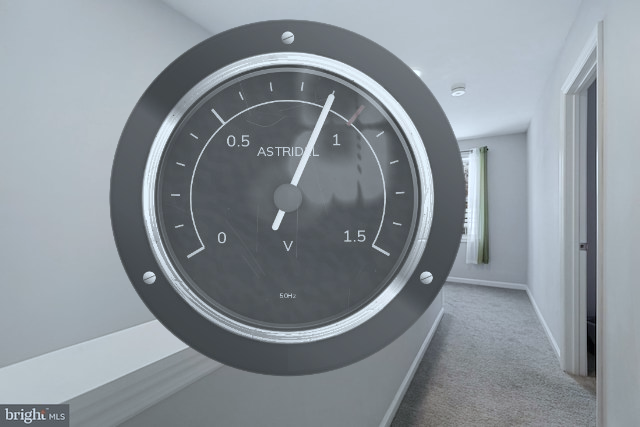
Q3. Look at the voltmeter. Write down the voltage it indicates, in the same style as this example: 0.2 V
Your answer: 0.9 V
